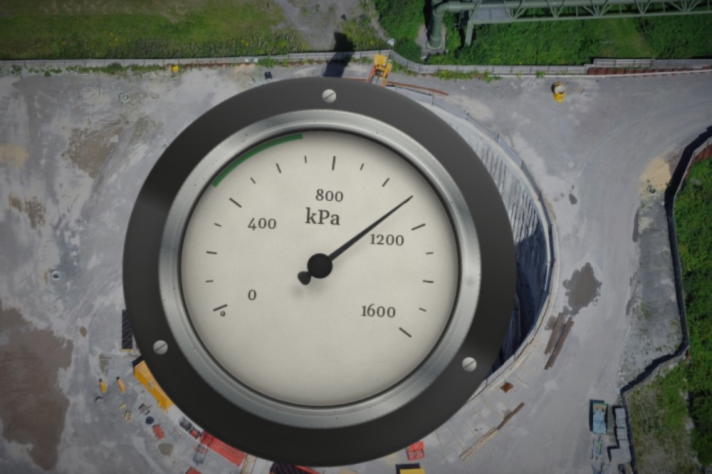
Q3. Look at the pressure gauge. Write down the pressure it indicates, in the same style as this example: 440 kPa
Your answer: 1100 kPa
